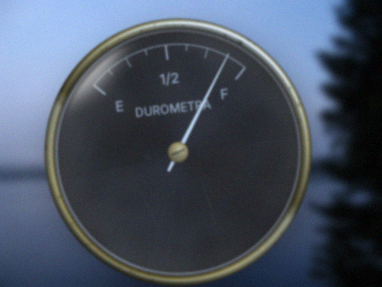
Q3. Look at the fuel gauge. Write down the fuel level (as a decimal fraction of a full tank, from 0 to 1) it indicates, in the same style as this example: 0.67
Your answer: 0.875
